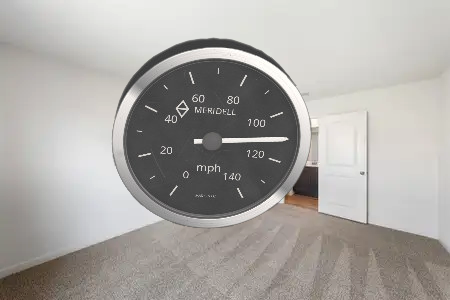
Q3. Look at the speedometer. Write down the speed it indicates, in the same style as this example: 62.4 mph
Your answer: 110 mph
